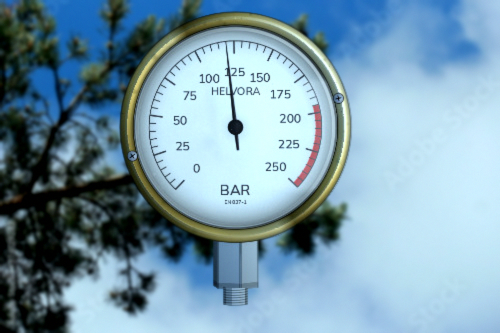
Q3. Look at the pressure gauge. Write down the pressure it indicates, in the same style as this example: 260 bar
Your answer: 120 bar
